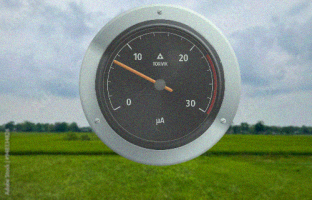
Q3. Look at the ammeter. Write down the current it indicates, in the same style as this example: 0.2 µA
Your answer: 7 µA
